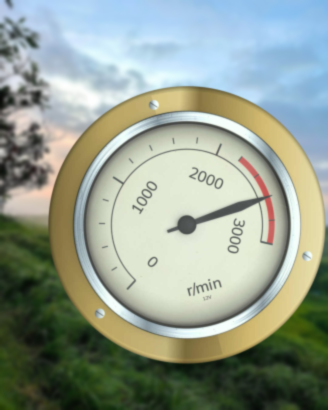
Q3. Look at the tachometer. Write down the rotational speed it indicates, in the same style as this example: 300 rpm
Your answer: 2600 rpm
